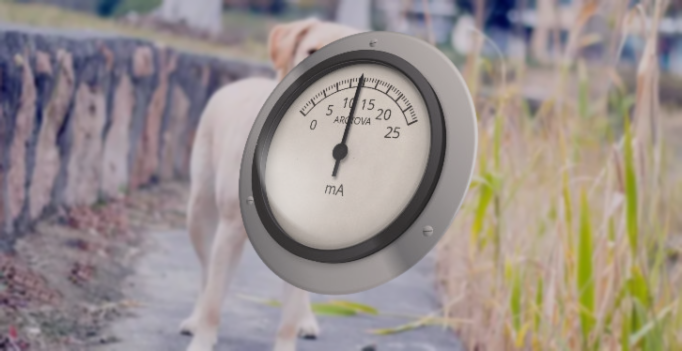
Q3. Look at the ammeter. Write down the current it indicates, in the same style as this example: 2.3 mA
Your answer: 12.5 mA
